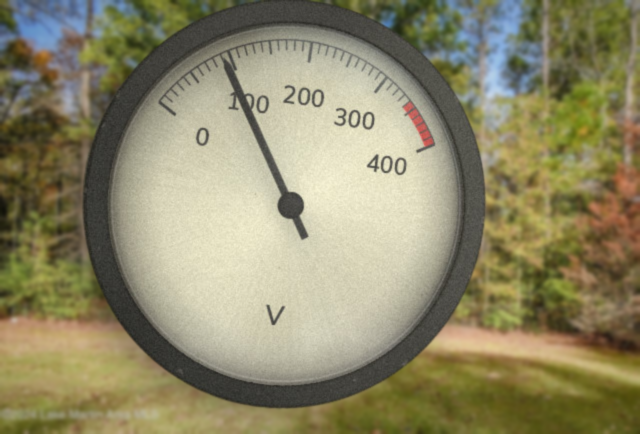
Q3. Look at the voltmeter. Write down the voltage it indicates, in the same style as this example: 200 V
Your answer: 90 V
